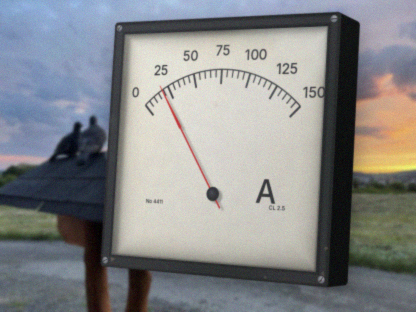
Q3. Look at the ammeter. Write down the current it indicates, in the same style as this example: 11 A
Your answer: 20 A
